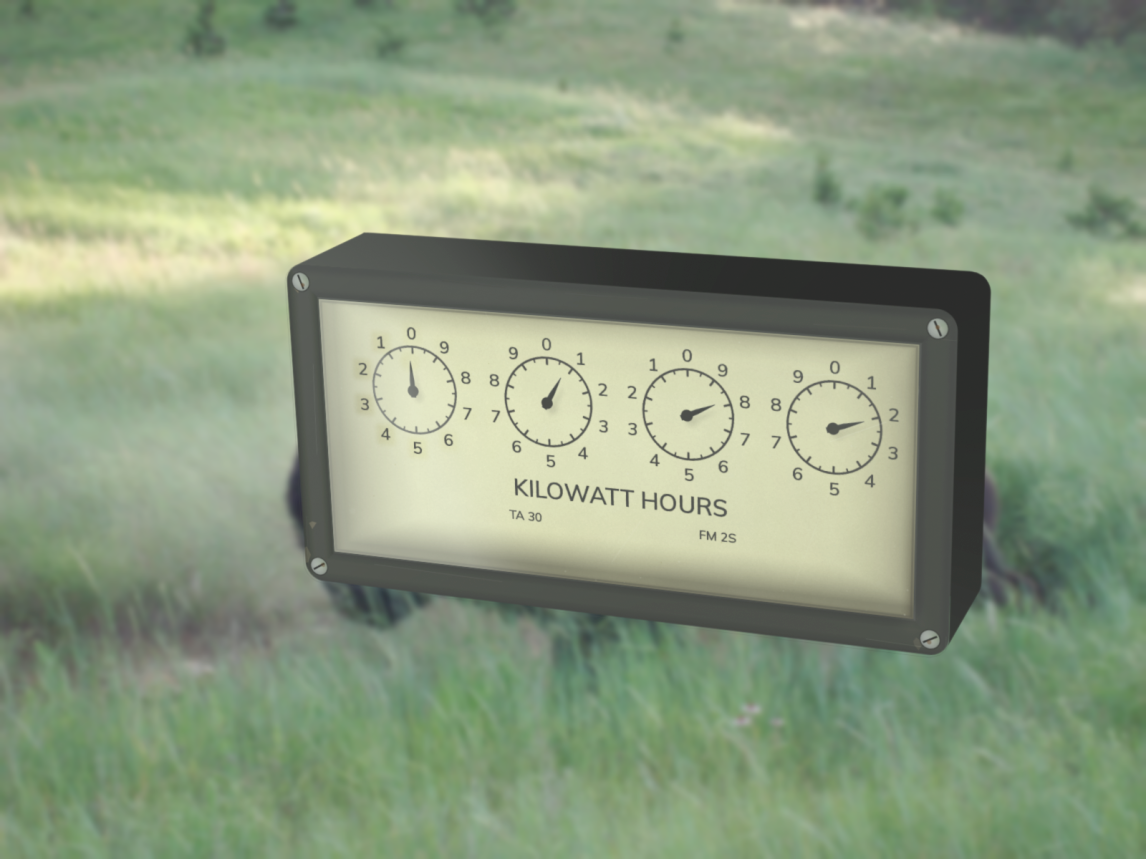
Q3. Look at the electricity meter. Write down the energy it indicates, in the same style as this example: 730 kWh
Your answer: 82 kWh
